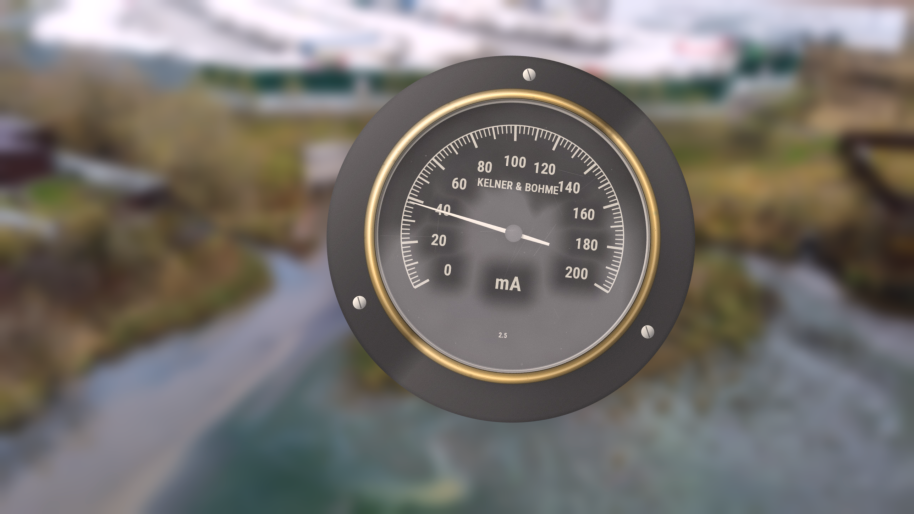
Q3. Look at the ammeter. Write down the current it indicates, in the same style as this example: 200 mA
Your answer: 38 mA
